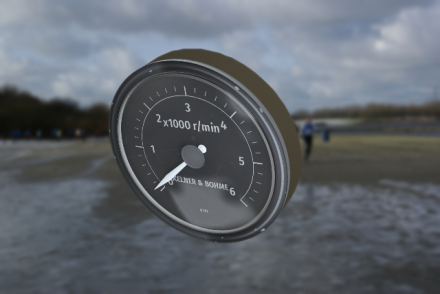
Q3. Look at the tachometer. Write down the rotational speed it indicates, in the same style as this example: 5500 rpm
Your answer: 100 rpm
